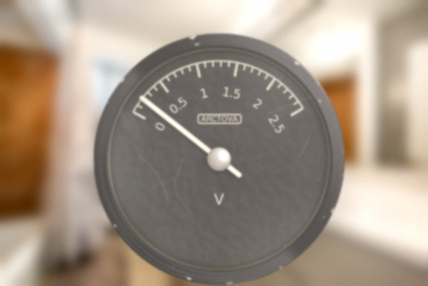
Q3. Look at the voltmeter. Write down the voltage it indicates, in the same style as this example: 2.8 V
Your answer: 0.2 V
